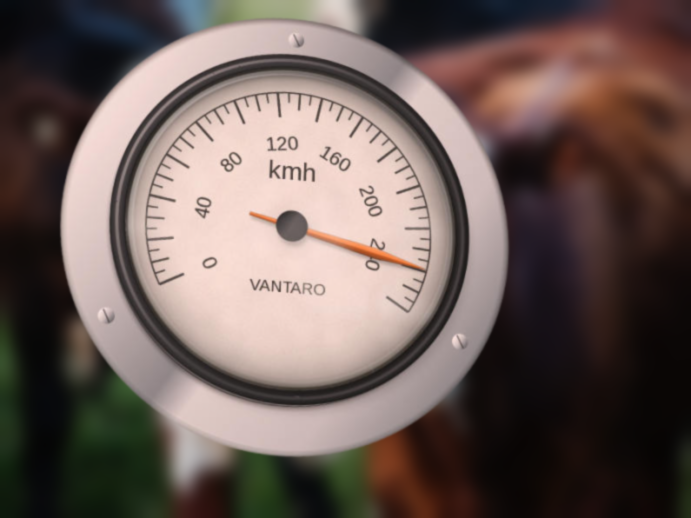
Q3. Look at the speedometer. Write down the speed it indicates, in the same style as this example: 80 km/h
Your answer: 240 km/h
